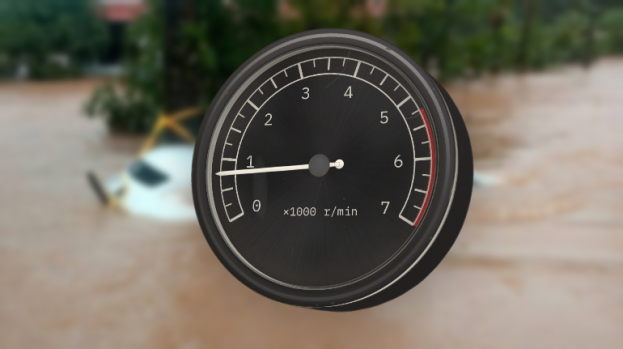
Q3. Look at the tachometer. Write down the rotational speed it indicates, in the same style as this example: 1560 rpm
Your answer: 750 rpm
